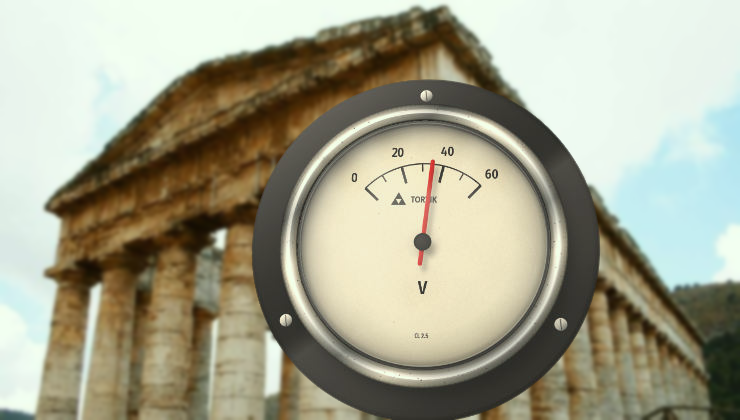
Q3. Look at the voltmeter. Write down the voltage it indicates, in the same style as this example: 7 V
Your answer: 35 V
